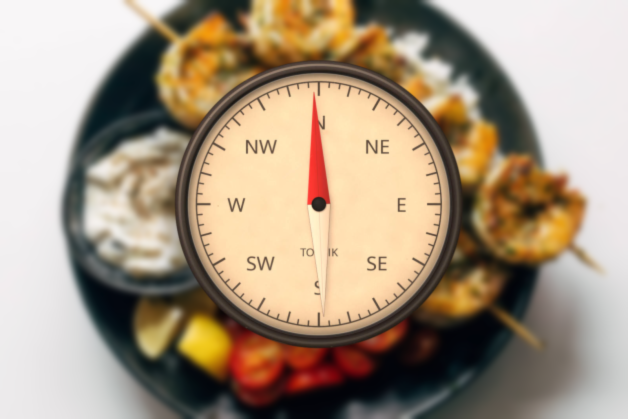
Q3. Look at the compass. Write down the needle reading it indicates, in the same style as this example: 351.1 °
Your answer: 357.5 °
